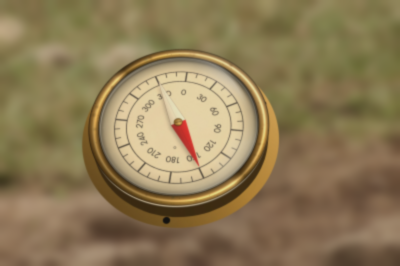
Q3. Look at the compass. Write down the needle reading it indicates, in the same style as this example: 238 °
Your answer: 150 °
